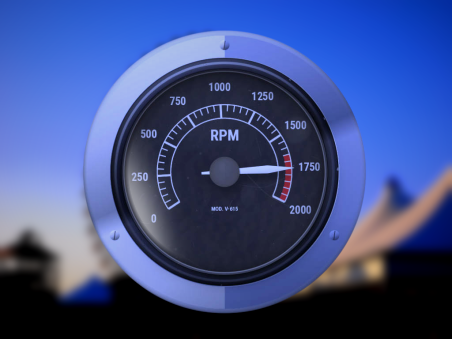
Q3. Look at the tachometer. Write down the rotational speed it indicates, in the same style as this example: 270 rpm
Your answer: 1750 rpm
